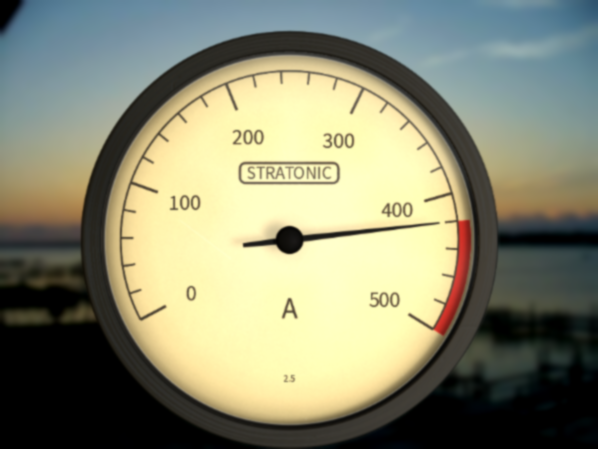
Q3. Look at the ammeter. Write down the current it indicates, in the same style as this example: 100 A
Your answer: 420 A
